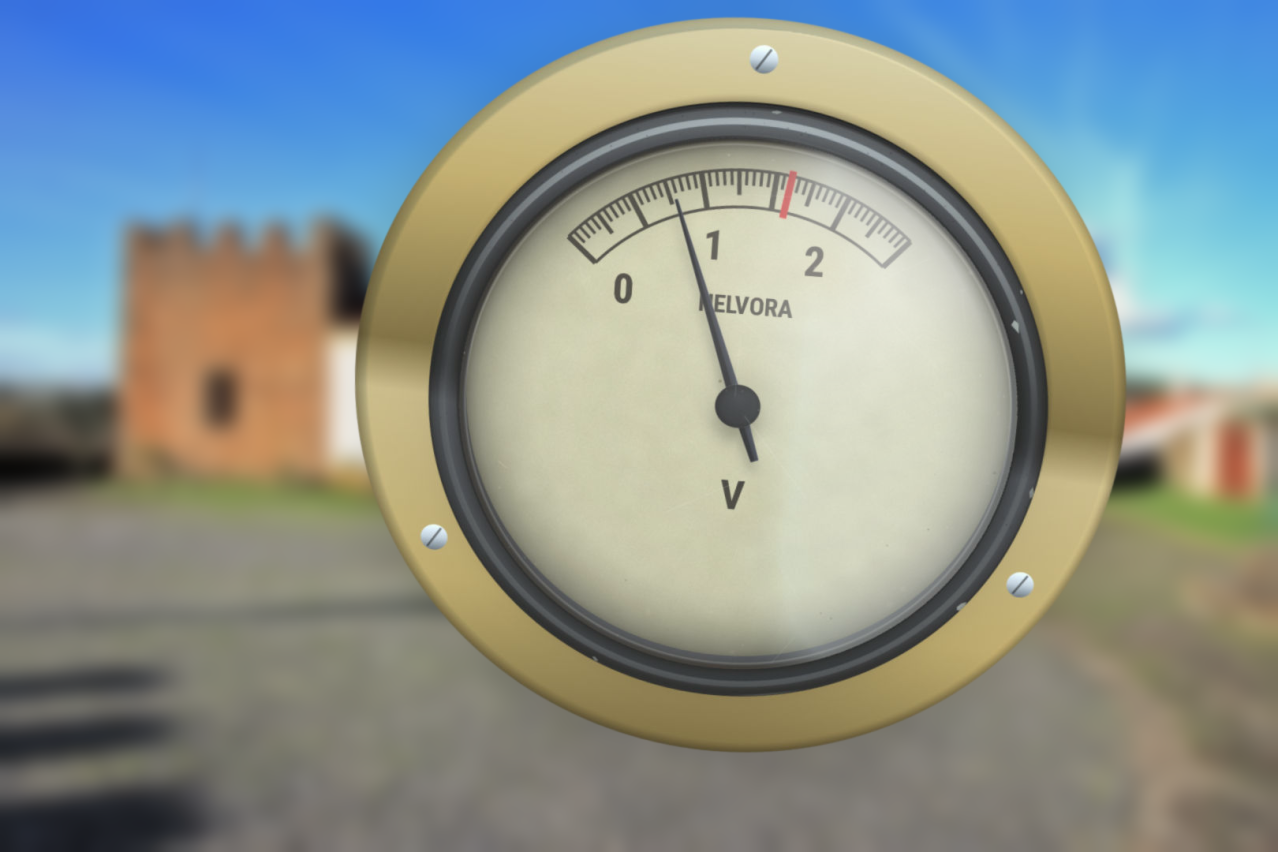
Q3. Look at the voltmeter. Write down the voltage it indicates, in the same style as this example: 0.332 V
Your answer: 0.8 V
